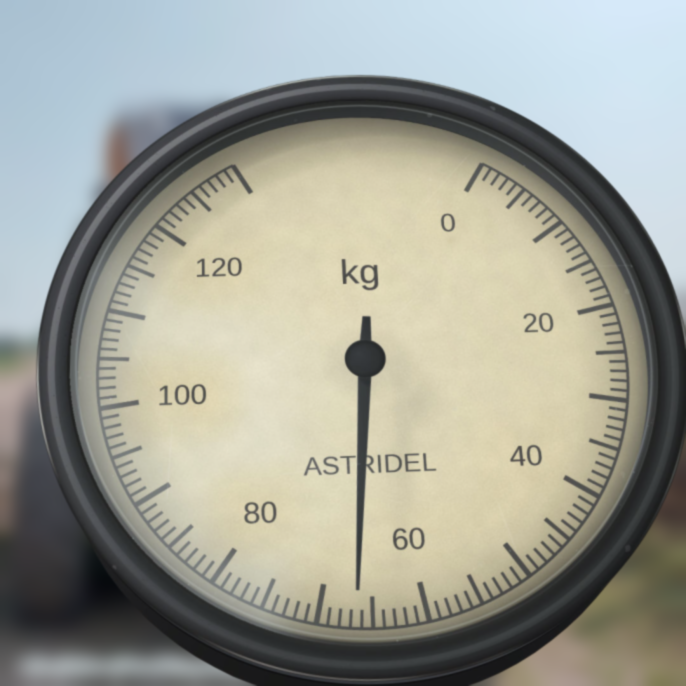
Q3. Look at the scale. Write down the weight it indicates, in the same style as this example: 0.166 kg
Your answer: 66.5 kg
